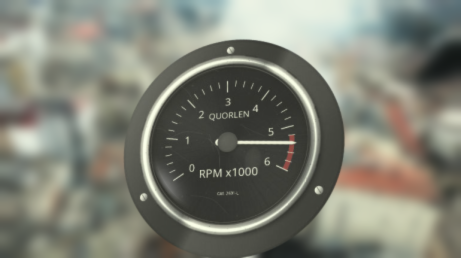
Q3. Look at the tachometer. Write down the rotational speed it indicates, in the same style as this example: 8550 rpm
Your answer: 5400 rpm
